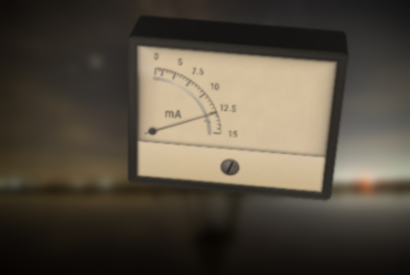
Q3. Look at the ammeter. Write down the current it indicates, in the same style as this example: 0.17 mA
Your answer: 12.5 mA
